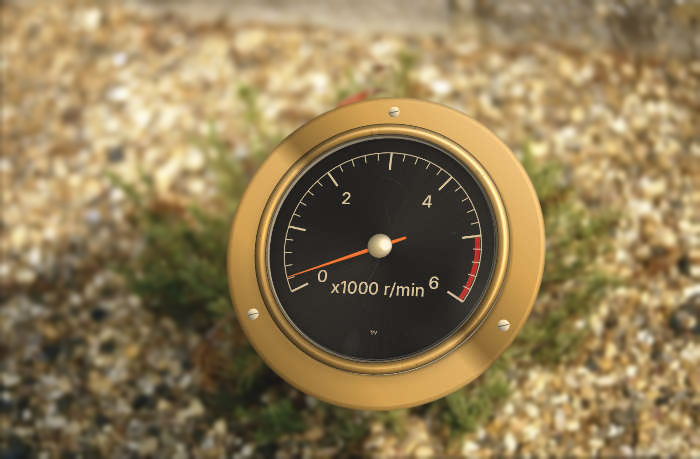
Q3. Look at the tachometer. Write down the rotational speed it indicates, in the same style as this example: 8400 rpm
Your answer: 200 rpm
